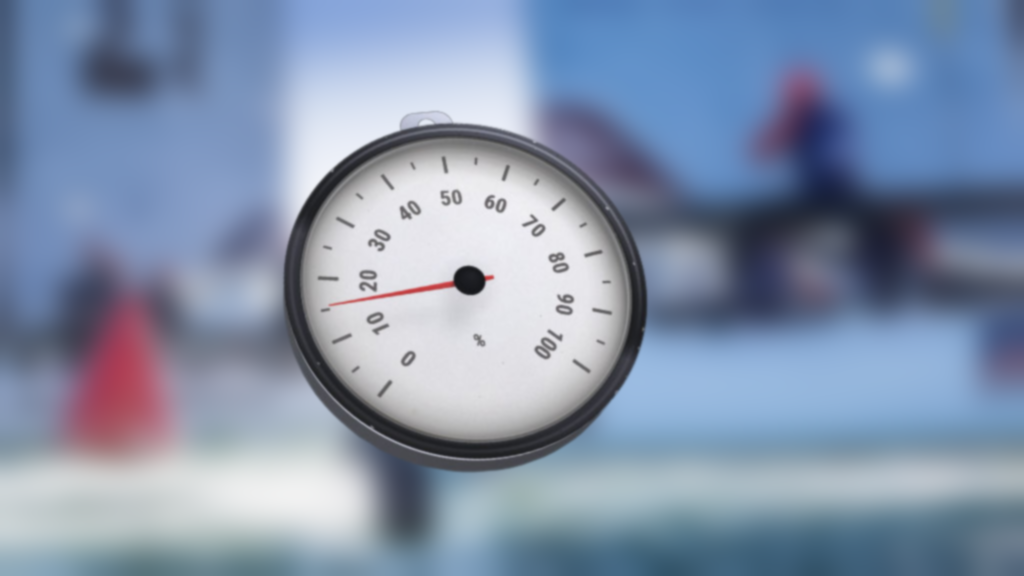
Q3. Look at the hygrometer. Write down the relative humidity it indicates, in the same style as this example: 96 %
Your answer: 15 %
